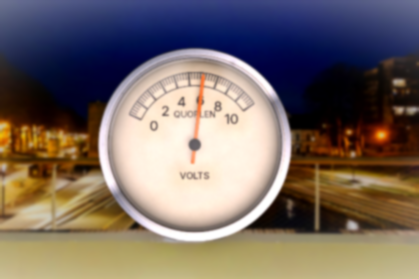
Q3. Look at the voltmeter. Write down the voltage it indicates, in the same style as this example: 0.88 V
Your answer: 6 V
